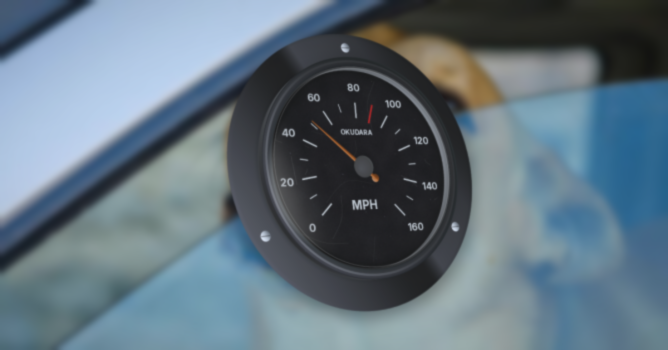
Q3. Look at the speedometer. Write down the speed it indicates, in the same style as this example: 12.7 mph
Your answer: 50 mph
